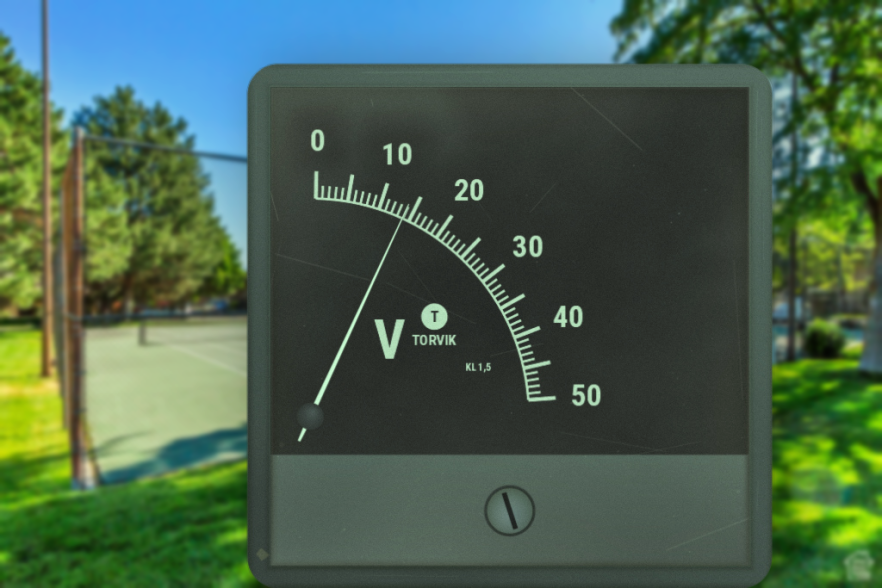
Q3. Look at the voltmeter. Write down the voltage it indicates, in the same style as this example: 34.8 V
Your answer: 14 V
